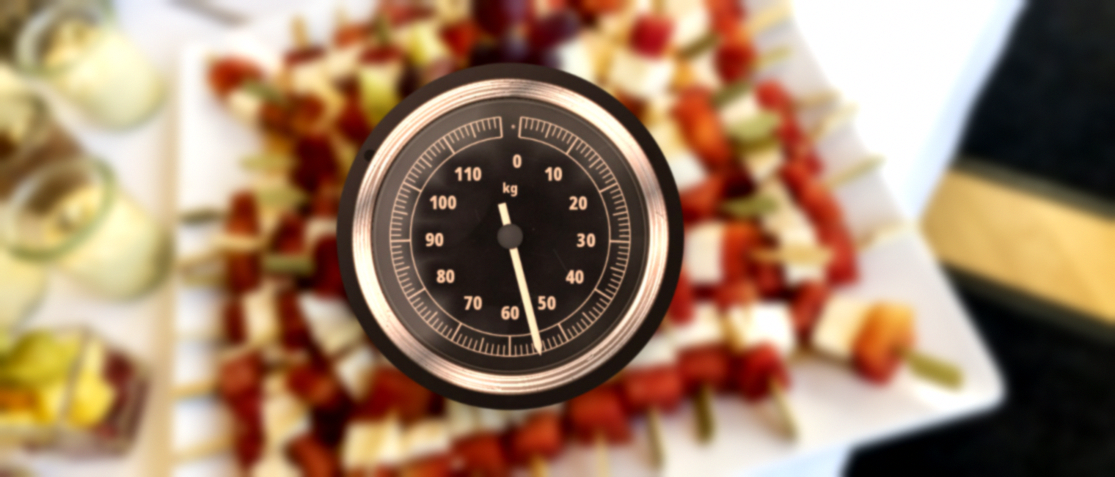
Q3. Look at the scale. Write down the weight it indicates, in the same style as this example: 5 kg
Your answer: 55 kg
